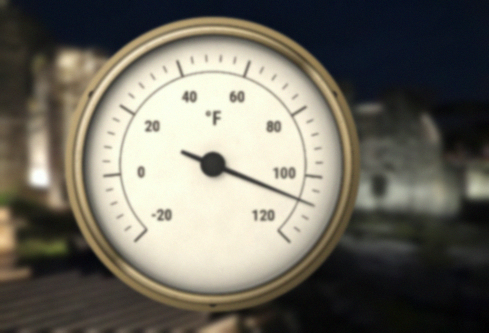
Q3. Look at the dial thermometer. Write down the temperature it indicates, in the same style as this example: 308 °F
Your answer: 108 °F
